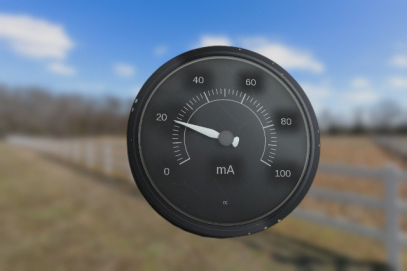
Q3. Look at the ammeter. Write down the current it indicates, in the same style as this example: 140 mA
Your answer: 20 mA
